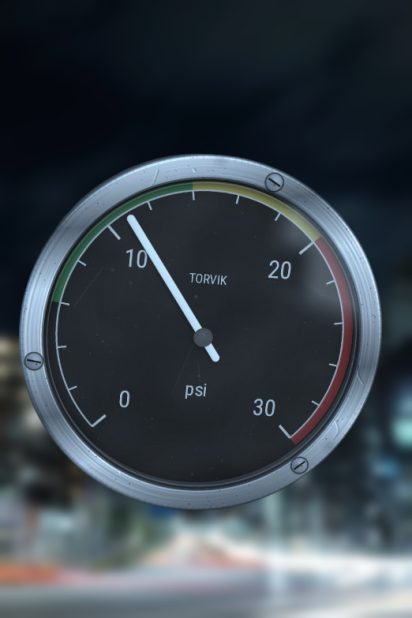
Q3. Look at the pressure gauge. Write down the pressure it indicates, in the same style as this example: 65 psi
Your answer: 11 psi
